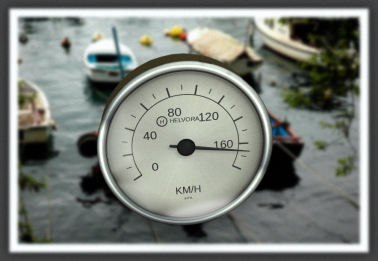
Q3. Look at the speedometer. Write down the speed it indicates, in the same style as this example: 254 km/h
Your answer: 165 km/h
